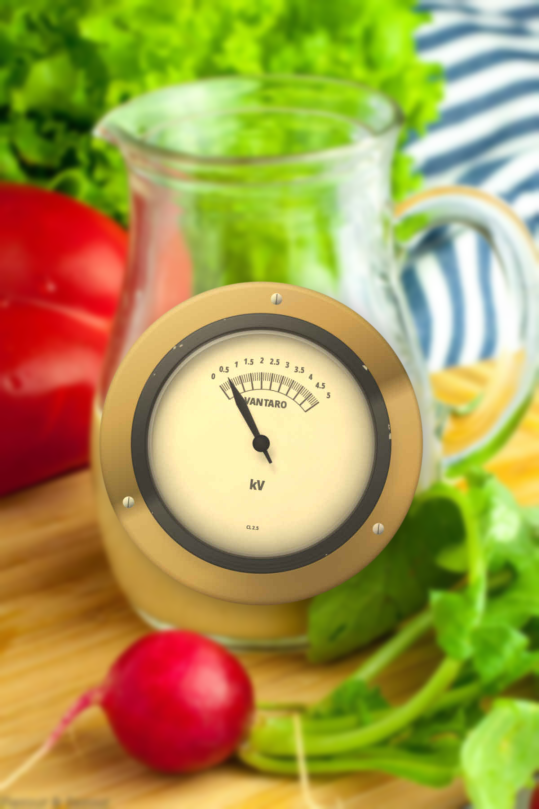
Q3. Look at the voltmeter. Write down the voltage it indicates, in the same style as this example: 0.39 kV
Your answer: 0.5 kV
